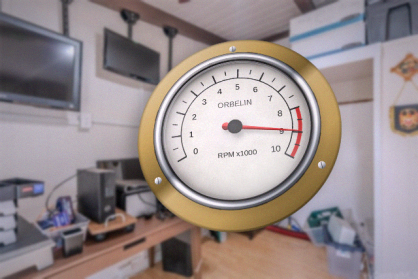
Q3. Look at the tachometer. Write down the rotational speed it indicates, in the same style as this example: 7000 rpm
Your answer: 9000 rpm
